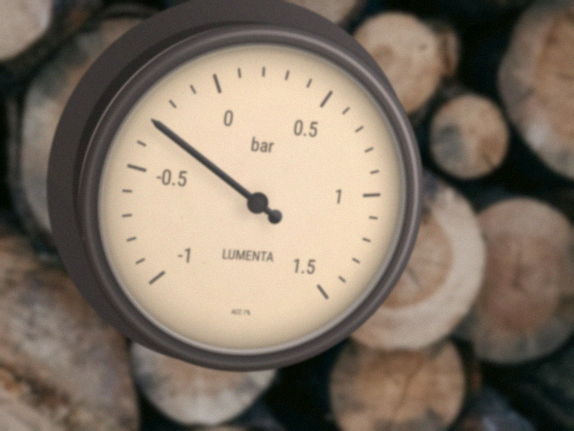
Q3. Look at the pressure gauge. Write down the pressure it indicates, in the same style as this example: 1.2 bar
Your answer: -0.3 bar
